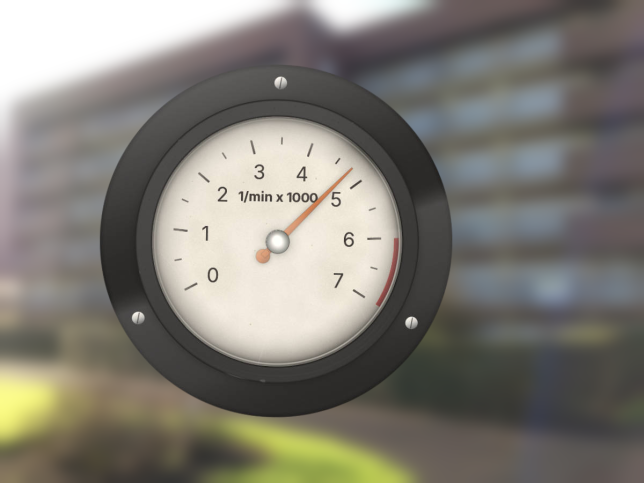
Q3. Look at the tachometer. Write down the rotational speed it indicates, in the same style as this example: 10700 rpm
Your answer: 4750 rpm
